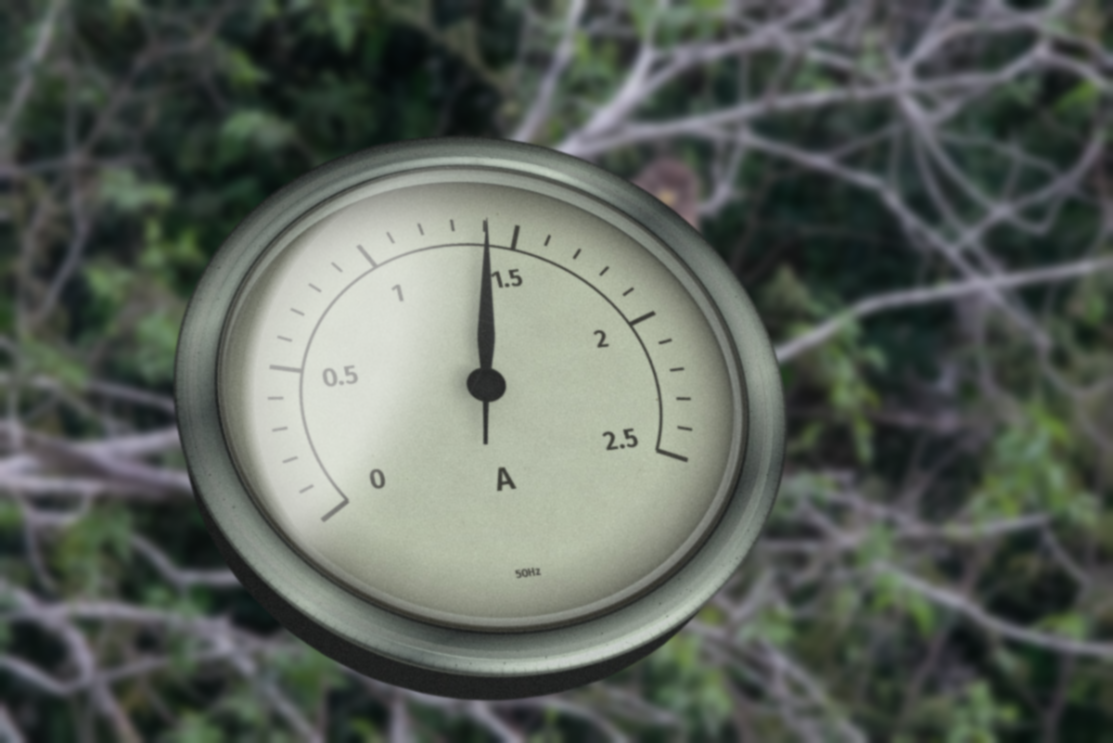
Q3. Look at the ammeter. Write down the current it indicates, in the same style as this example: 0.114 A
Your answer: 1.4 A
